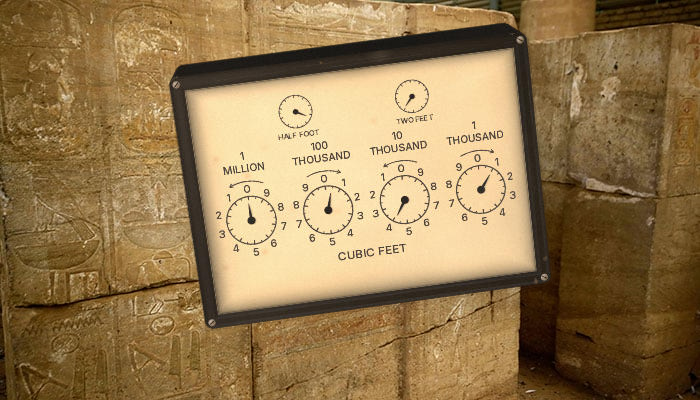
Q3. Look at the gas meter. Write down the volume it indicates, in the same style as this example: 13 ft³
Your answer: 4100 ft³
